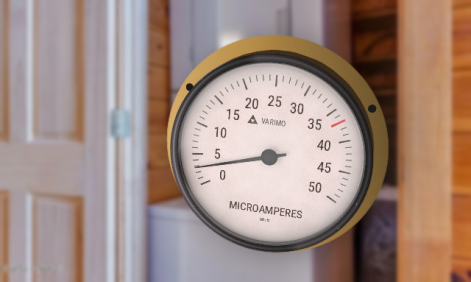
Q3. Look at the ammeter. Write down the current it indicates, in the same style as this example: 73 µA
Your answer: 3 µA
